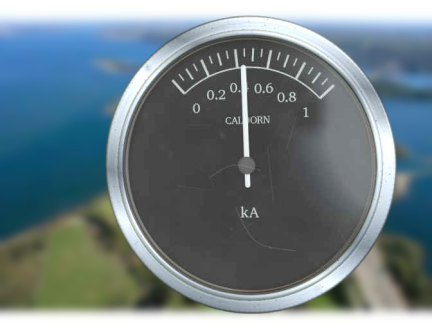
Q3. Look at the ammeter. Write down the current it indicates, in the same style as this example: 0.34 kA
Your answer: 0.45 kA
